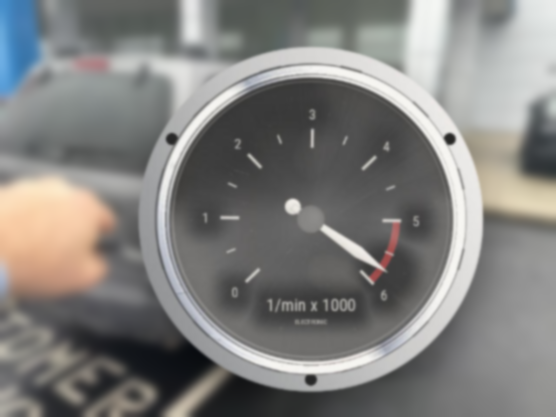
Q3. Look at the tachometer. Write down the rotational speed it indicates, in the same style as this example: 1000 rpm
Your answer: 5750 rpm
